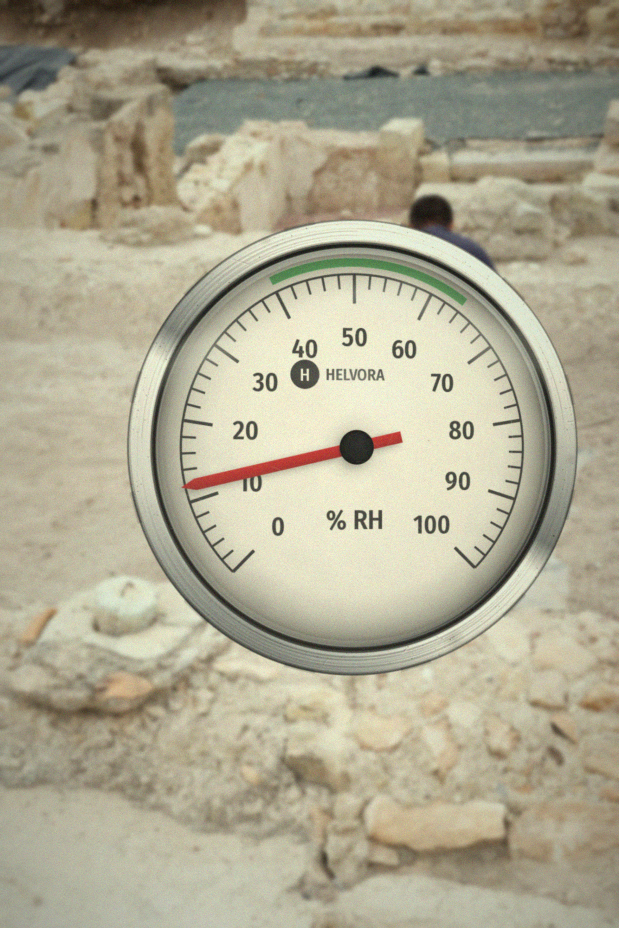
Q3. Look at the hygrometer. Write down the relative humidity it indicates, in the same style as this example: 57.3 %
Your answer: 12 %
